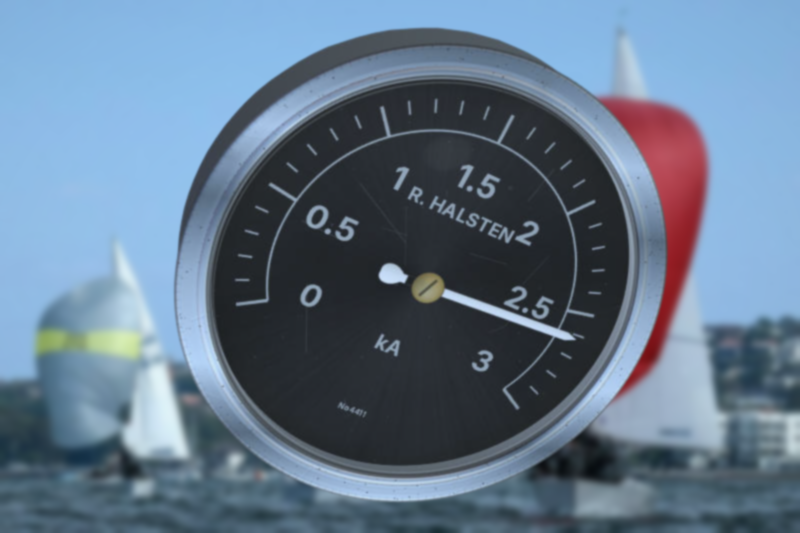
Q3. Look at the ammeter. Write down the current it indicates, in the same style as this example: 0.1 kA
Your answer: 2.6 kA
